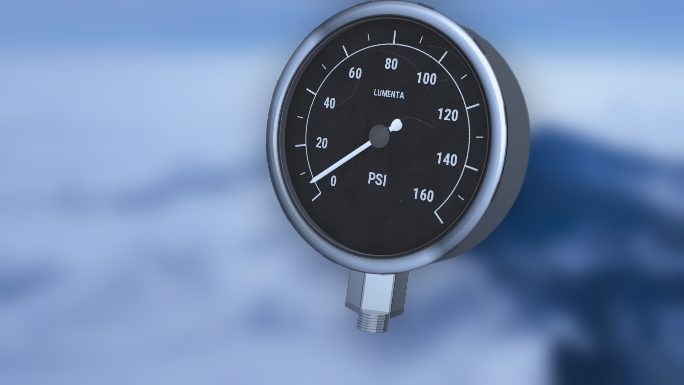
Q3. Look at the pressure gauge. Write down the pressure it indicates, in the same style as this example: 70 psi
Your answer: 5 psi
